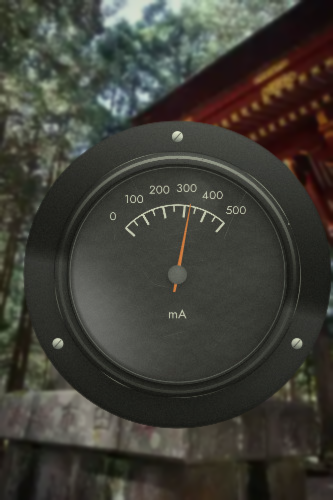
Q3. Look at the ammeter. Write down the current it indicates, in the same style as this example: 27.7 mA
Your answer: 325 mA
